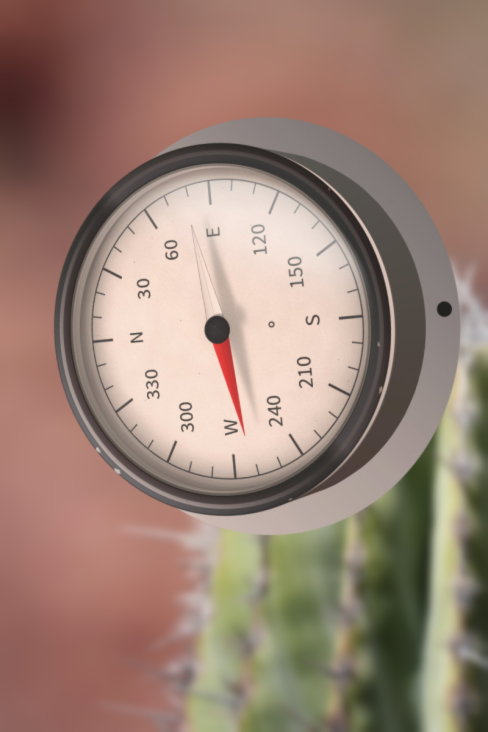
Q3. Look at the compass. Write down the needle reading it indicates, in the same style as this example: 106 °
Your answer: 260 °
